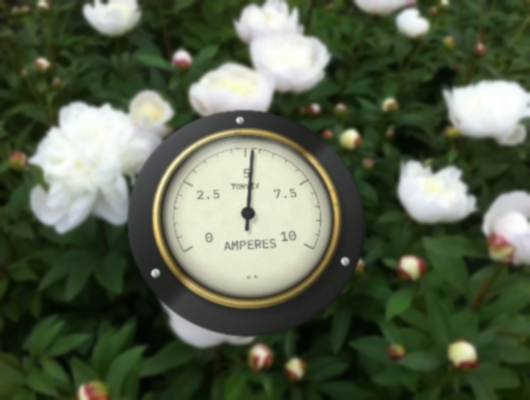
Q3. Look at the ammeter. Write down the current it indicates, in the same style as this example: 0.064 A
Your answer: 5.25 A
